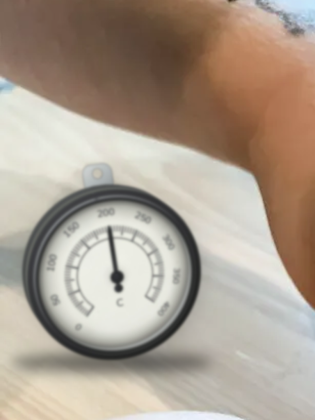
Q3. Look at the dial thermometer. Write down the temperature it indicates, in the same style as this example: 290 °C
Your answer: 200 °C
